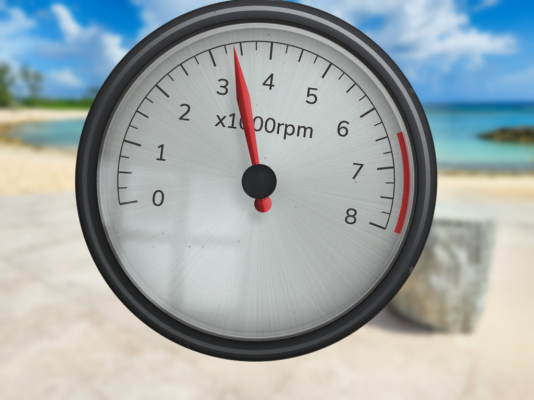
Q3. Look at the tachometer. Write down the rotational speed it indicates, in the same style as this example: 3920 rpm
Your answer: 3375 rpm
